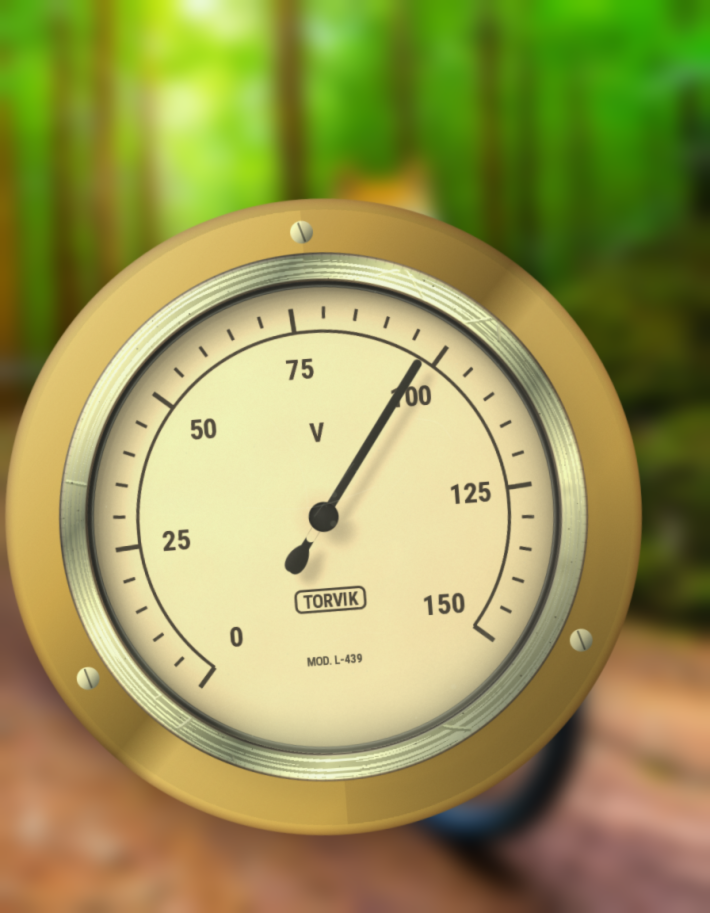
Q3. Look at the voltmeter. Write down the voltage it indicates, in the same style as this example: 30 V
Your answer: 97.5 V
